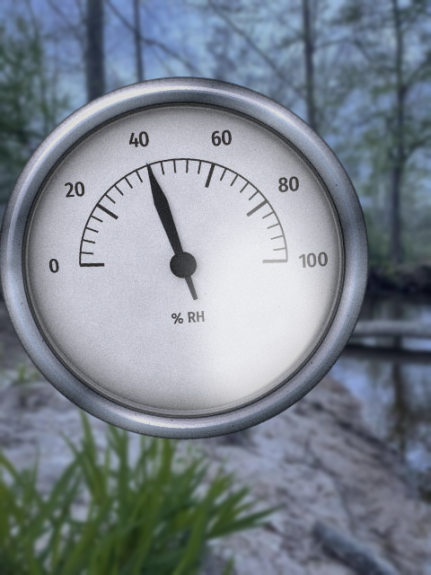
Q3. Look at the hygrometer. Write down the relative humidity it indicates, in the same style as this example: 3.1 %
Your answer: 40 %
